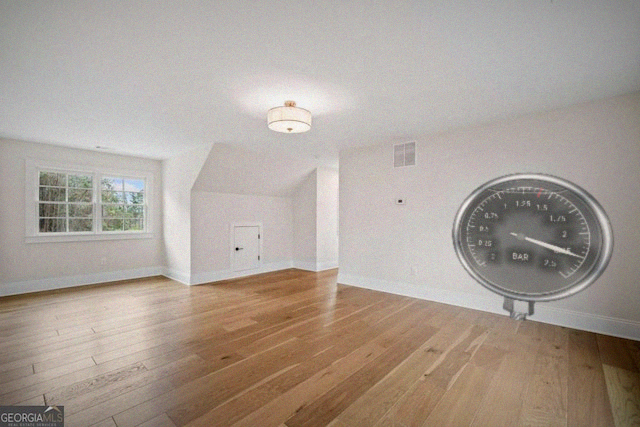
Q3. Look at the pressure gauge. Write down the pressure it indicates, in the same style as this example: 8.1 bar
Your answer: 2.25 bar
